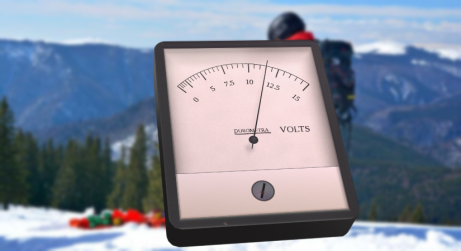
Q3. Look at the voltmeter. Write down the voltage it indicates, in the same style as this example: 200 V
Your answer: 11.5 V
